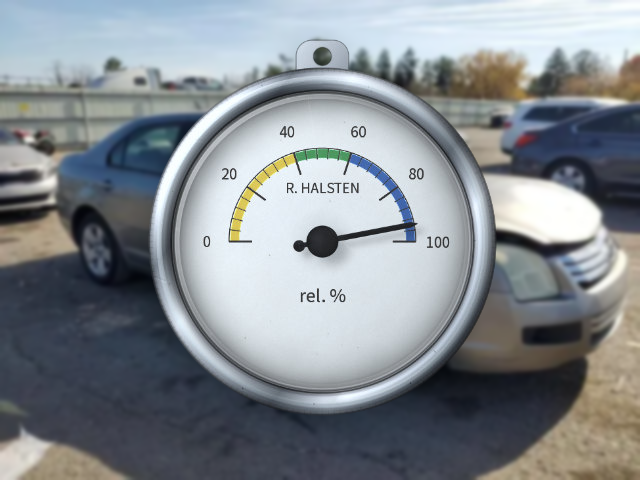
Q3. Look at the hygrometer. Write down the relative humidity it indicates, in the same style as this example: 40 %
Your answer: 94 %
